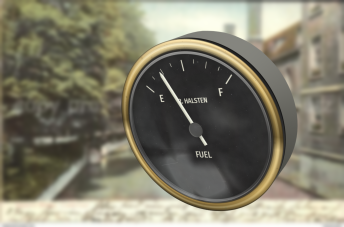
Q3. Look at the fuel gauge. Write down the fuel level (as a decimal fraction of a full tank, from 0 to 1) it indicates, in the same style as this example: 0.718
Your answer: 0.25
